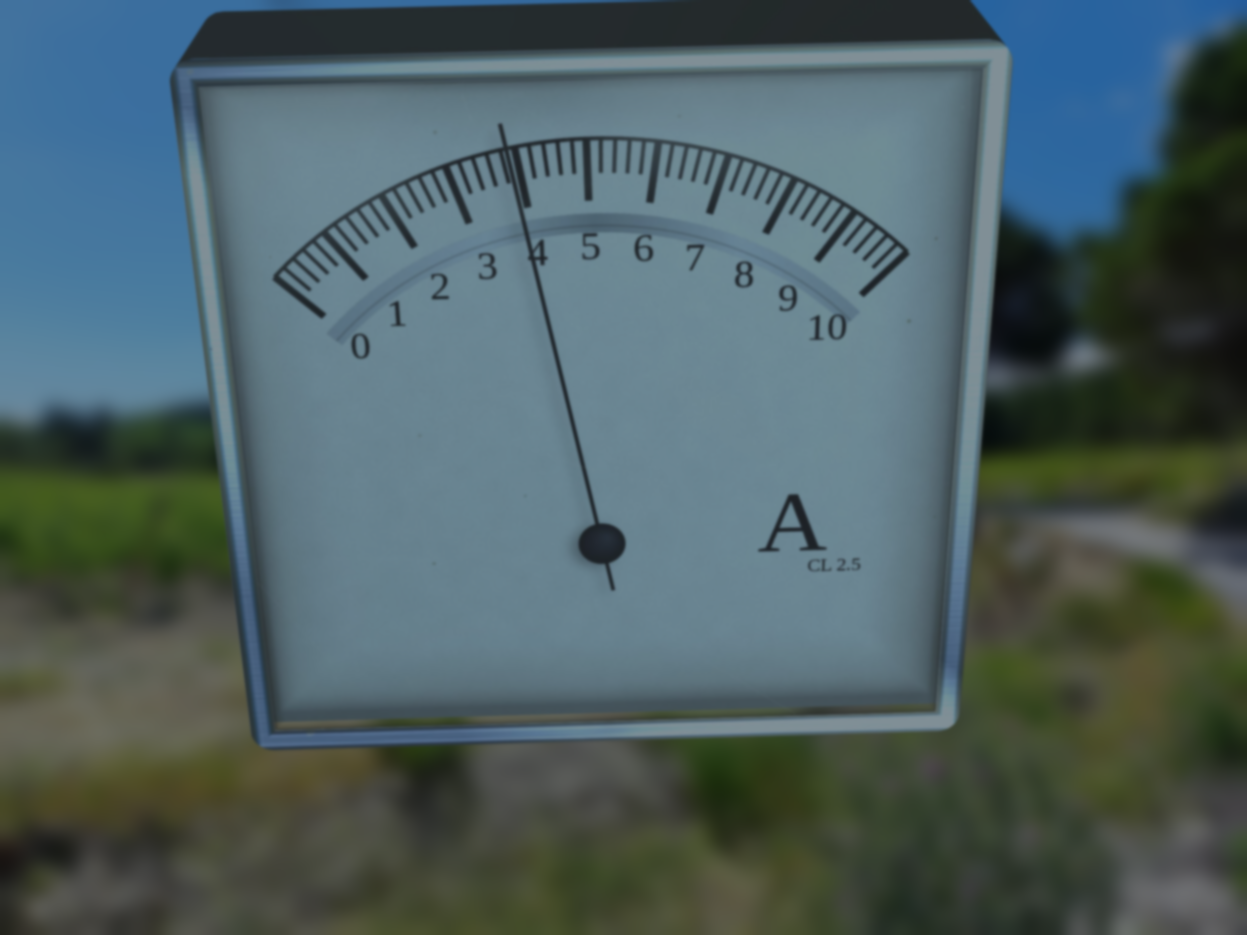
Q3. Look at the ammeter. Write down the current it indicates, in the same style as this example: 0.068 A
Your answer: 3.9 A
